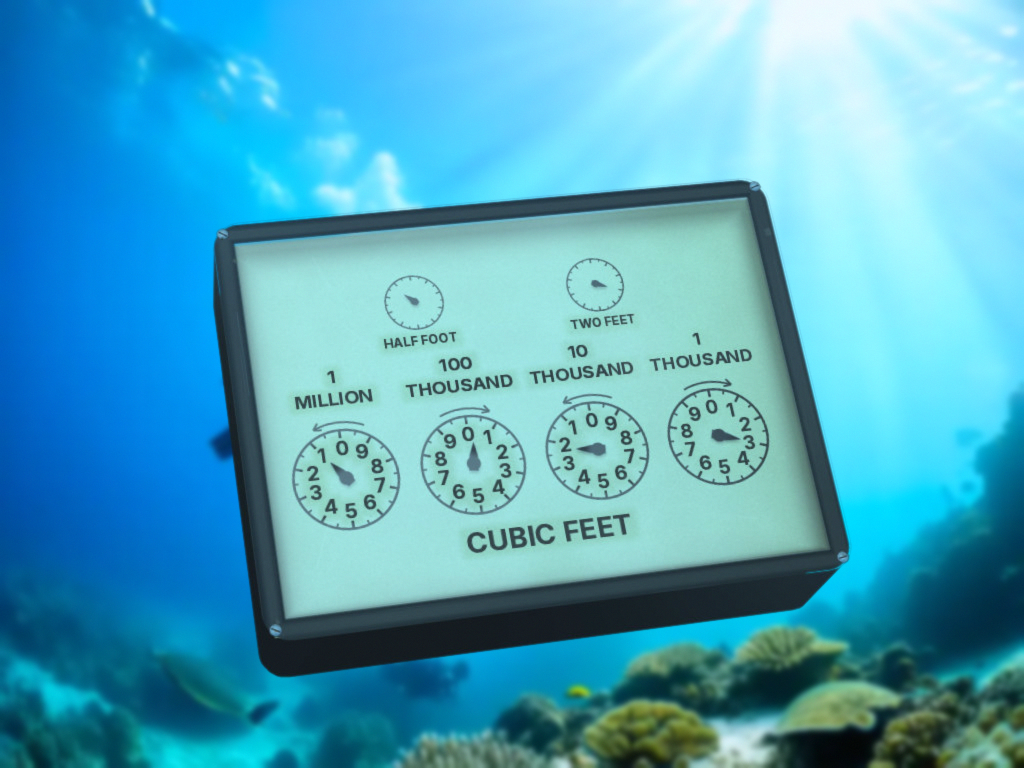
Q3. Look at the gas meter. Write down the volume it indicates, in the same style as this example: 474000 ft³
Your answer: 102300 ft³
